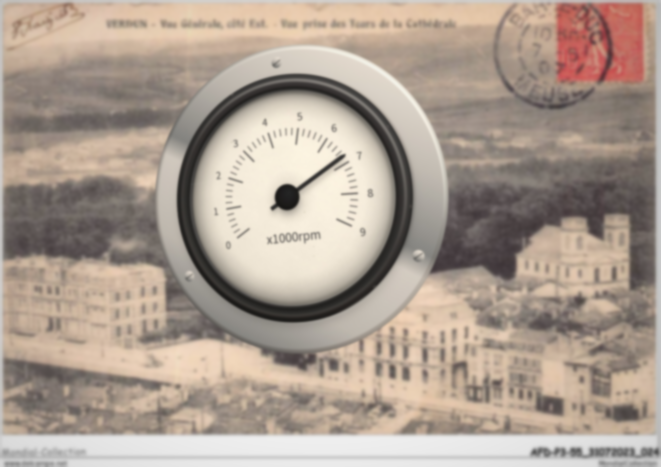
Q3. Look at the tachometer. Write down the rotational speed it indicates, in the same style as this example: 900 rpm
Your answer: 6800 rpm
